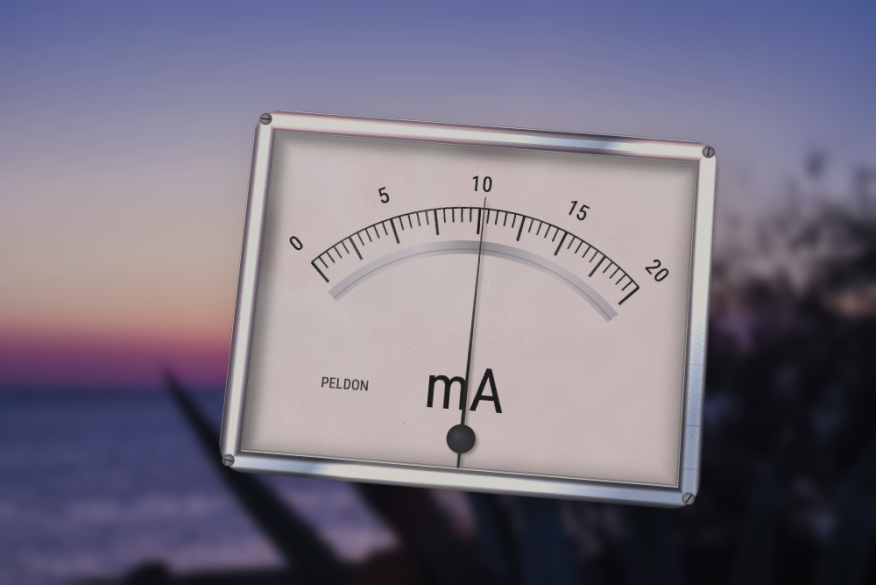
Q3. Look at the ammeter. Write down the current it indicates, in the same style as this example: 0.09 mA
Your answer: 10.25 mA
